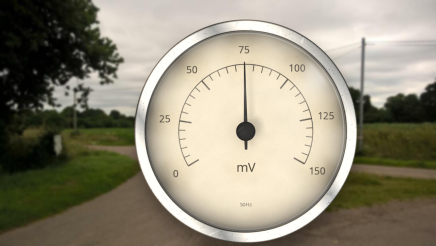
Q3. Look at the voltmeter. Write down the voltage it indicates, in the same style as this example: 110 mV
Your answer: 75 mV
